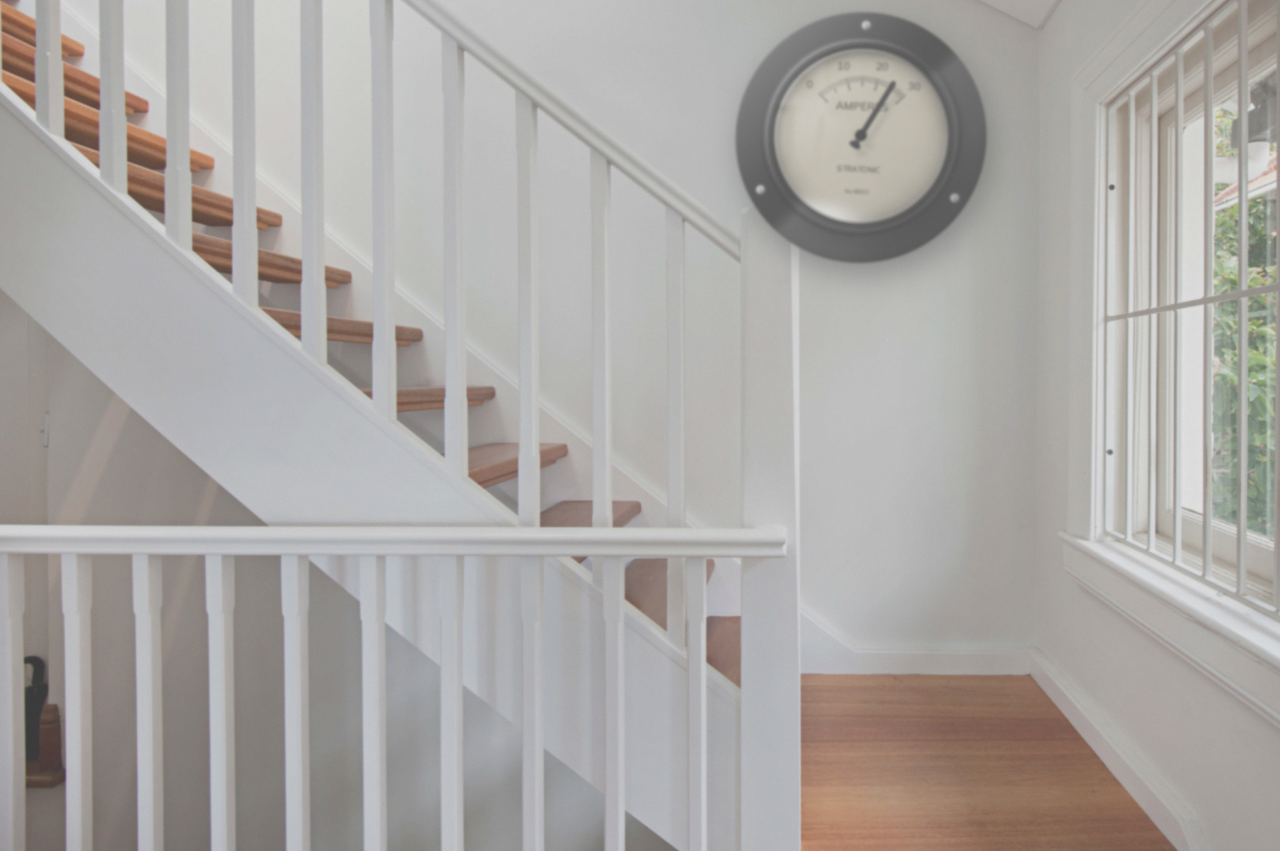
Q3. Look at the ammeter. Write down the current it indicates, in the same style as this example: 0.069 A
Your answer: 25 A
